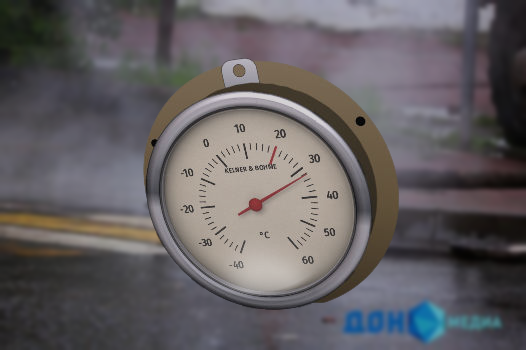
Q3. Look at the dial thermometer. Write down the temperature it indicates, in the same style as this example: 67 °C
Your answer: 32 °C
